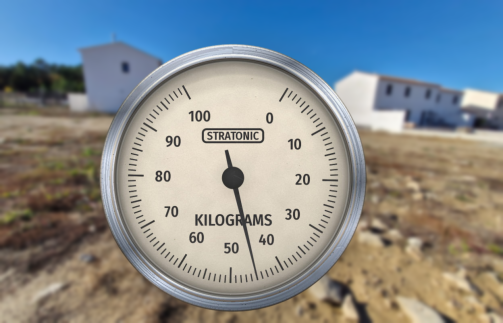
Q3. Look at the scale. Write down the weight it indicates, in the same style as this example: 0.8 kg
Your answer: 45 kg
